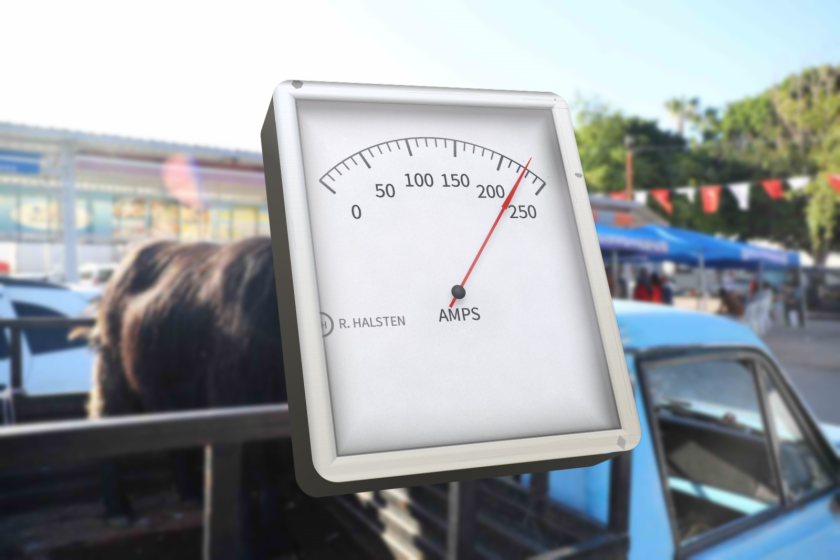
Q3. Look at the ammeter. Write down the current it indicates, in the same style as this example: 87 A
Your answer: 225 A
